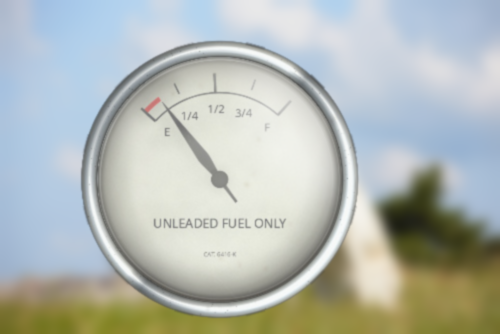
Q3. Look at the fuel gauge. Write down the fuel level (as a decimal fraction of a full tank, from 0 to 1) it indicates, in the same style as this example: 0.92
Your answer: 0.125
